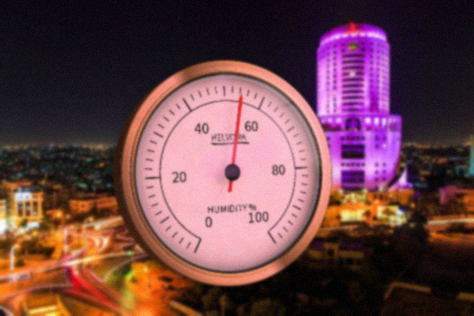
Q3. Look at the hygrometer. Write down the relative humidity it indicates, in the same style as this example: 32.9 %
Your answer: 54 %
